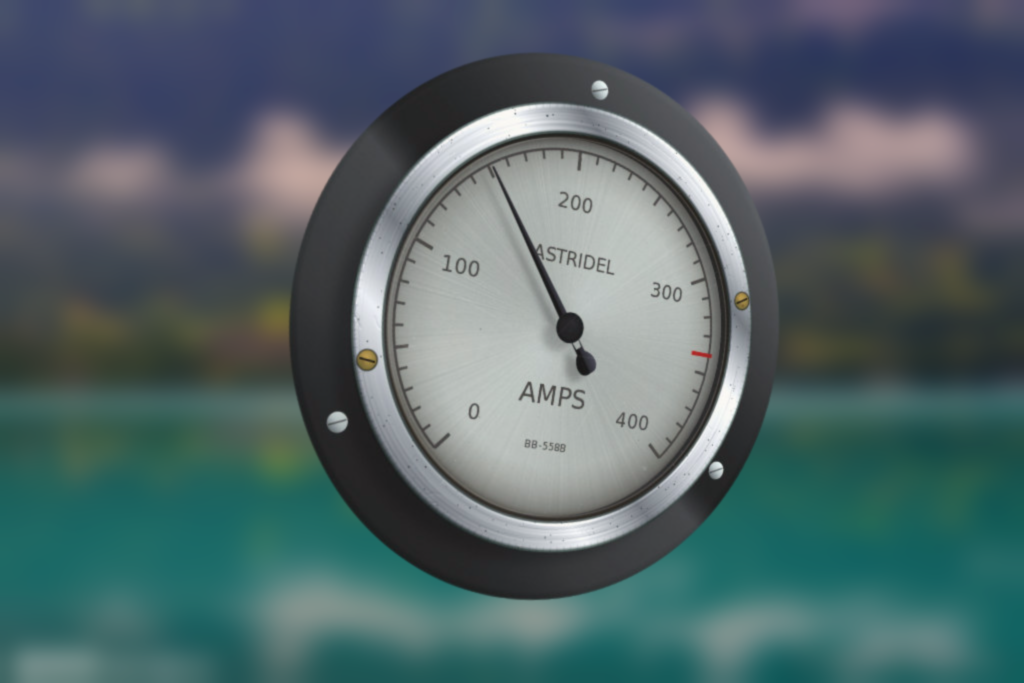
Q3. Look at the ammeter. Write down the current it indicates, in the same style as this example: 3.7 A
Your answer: 150 A
